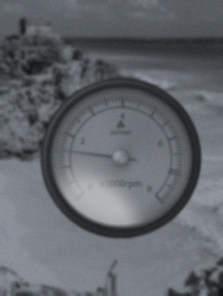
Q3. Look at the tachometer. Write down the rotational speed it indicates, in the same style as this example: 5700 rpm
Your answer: 1500 rpm
